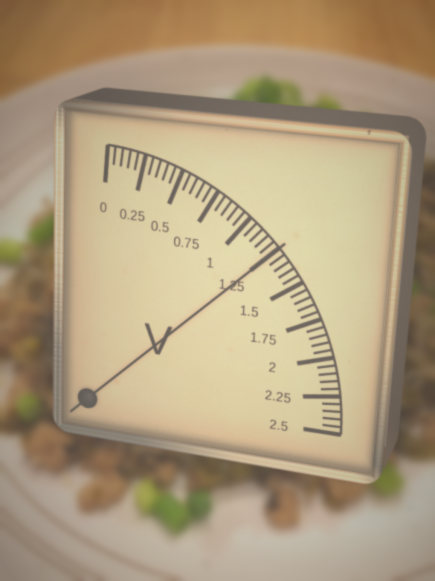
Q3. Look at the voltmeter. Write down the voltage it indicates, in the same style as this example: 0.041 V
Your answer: 1.25 V
